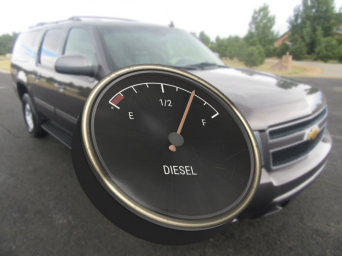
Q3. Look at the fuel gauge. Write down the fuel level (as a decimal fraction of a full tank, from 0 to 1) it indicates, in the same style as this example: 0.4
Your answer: 0.75
